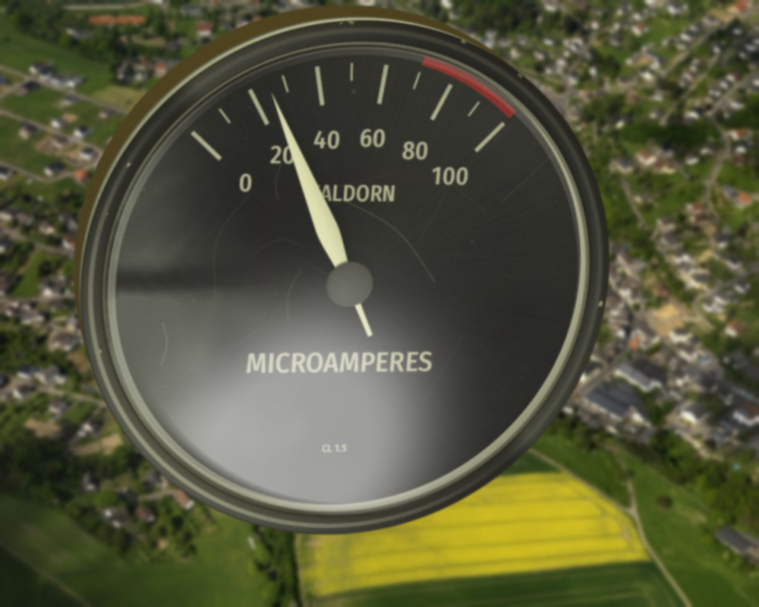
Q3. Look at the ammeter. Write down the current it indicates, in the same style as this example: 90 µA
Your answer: 25 µA
